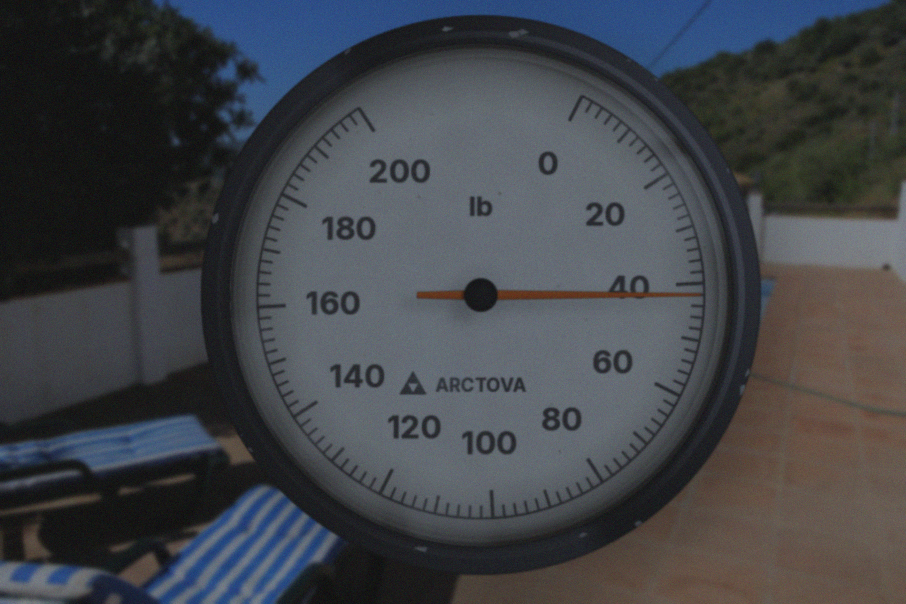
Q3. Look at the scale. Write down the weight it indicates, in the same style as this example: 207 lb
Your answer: 42 lb
